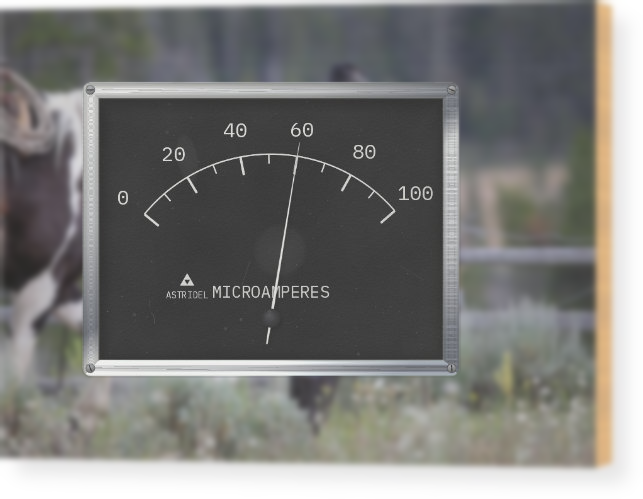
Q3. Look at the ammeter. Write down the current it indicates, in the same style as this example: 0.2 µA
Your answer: 60 µA
